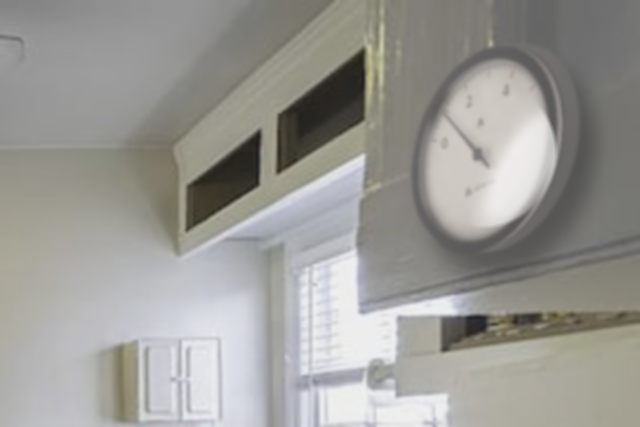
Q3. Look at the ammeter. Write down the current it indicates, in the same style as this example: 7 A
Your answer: 1 A
